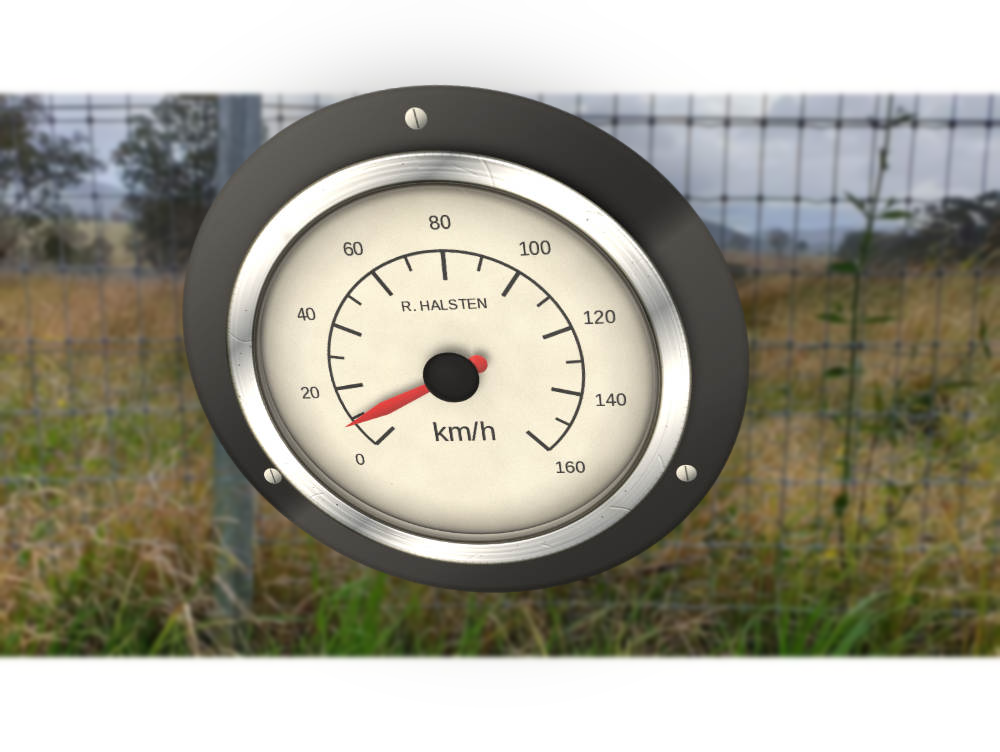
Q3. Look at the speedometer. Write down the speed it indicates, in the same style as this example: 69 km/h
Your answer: 10 km/h
